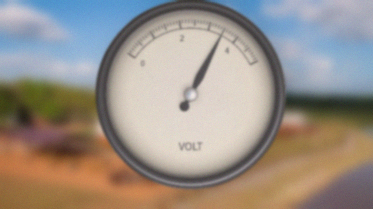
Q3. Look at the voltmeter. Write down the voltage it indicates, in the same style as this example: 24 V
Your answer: 3.5 V
